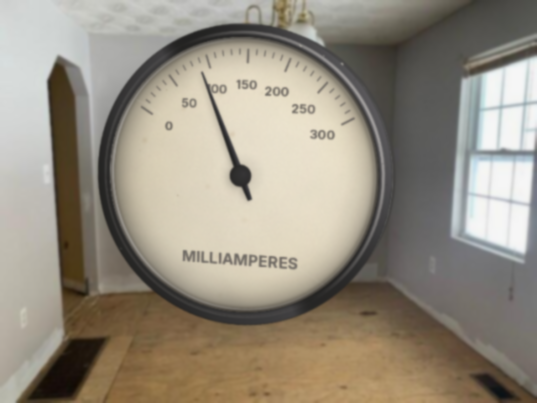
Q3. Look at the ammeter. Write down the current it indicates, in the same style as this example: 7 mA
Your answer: 90 mA
